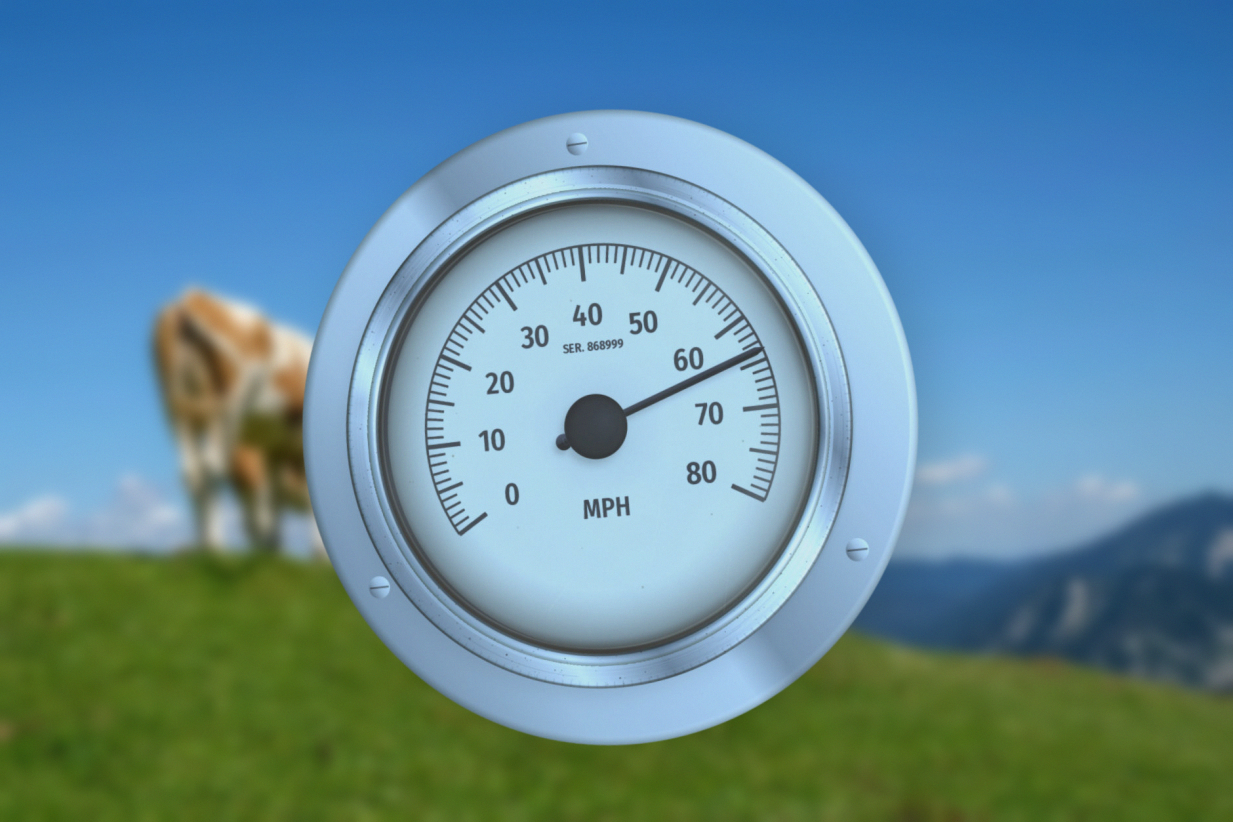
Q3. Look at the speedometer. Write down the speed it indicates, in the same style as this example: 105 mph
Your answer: 64 mph
